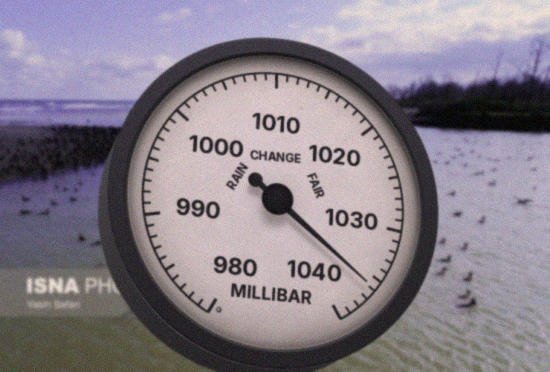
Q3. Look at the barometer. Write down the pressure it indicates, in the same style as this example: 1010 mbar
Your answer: 1036 mbar
